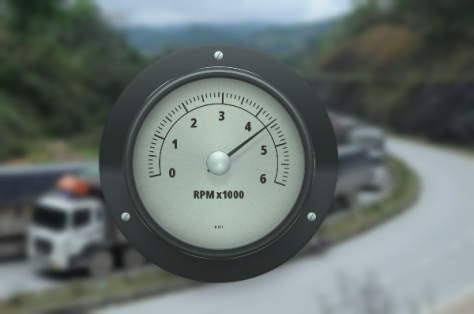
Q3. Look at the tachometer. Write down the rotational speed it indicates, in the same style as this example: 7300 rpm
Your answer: 4400 rpm
